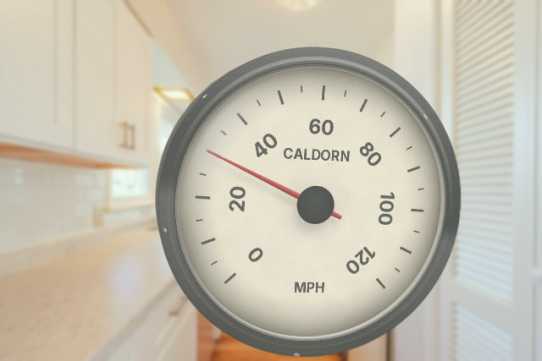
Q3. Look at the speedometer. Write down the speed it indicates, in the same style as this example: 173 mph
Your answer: 30 mph
